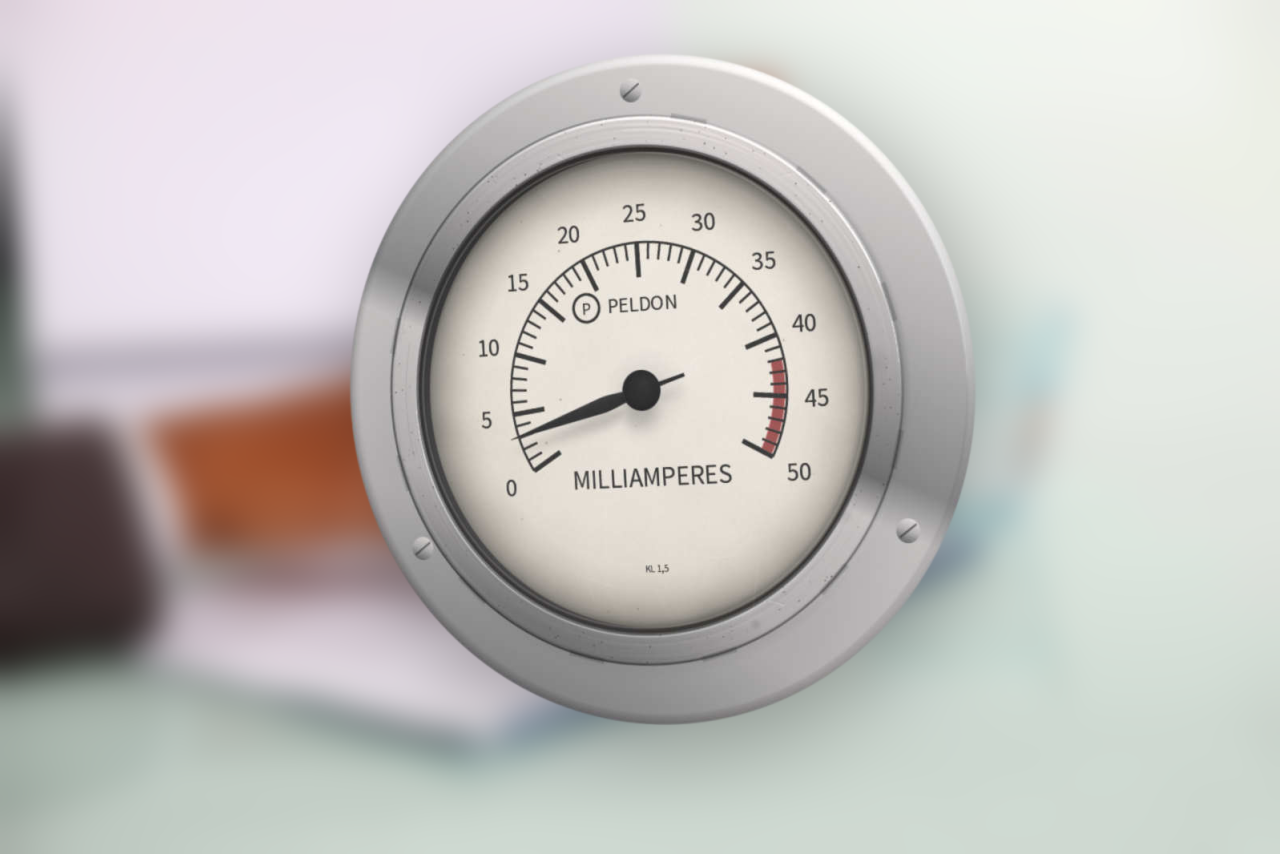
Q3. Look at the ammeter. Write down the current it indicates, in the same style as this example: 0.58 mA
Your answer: 3 mA
